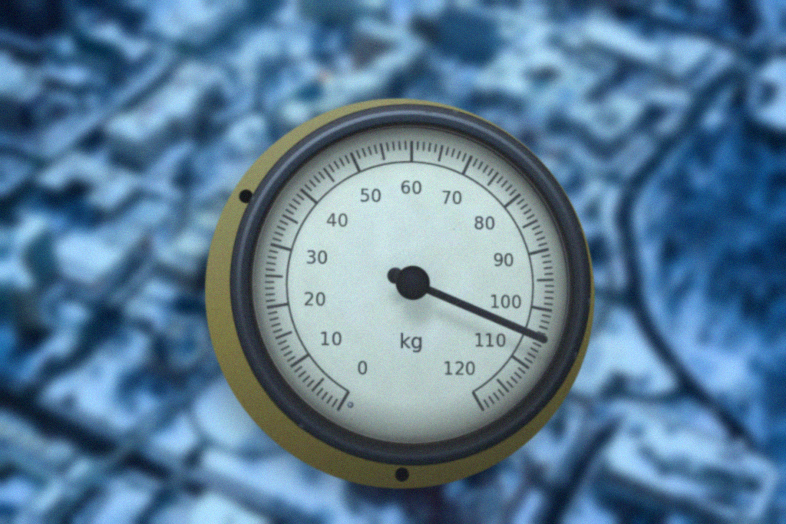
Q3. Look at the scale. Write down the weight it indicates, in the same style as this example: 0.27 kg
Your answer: 105 kg
